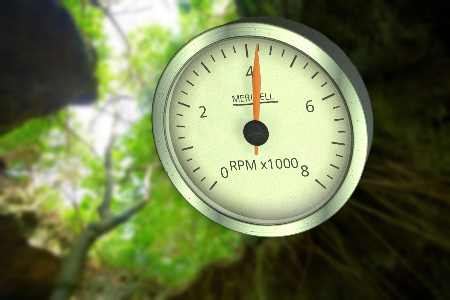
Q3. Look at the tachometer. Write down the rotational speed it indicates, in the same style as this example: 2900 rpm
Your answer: 4250 rpm
